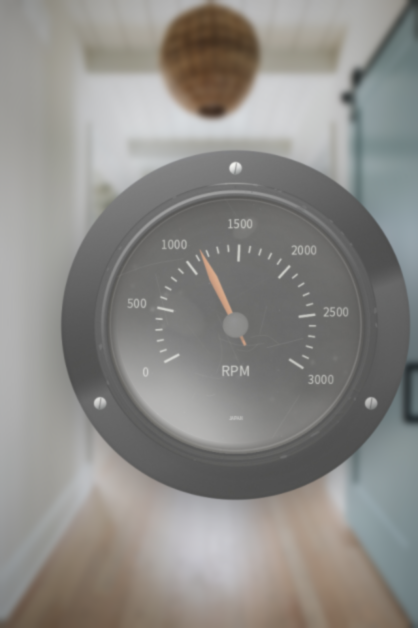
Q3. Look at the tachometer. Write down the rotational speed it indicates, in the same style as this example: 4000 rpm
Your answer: 1150 rpm
